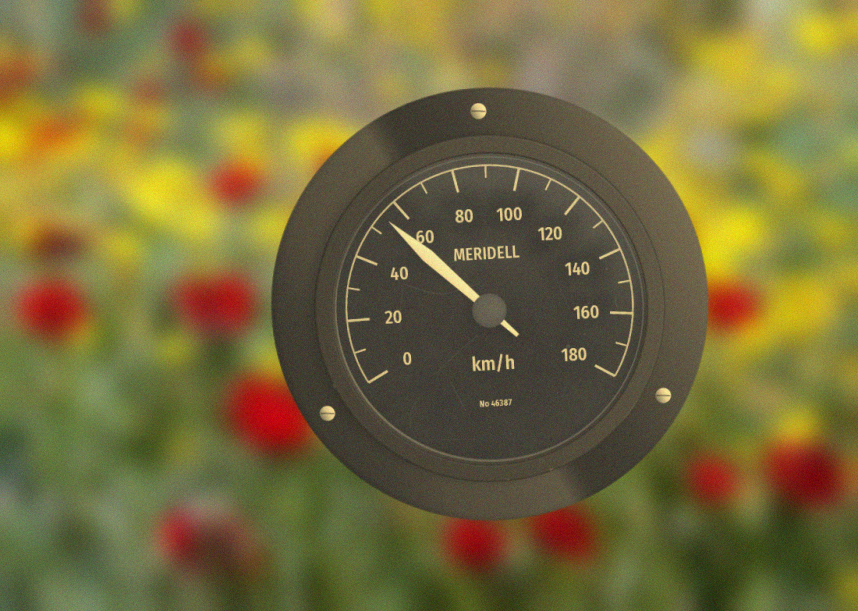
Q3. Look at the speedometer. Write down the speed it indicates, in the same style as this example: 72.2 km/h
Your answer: 55 km/h
